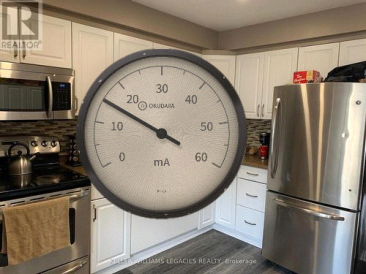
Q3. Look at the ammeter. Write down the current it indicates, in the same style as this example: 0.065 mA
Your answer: 15 mA
